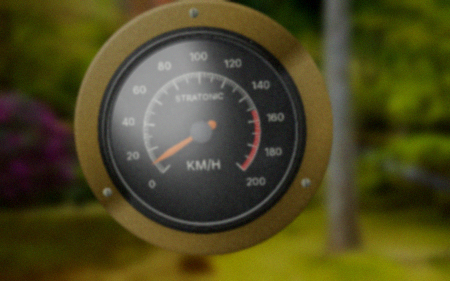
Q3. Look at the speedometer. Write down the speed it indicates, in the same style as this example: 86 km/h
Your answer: 10 km/h
